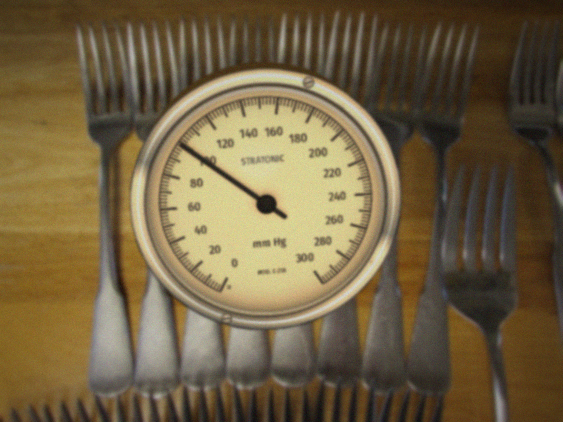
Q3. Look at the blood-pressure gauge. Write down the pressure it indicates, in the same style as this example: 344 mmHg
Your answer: 100 mmHg
